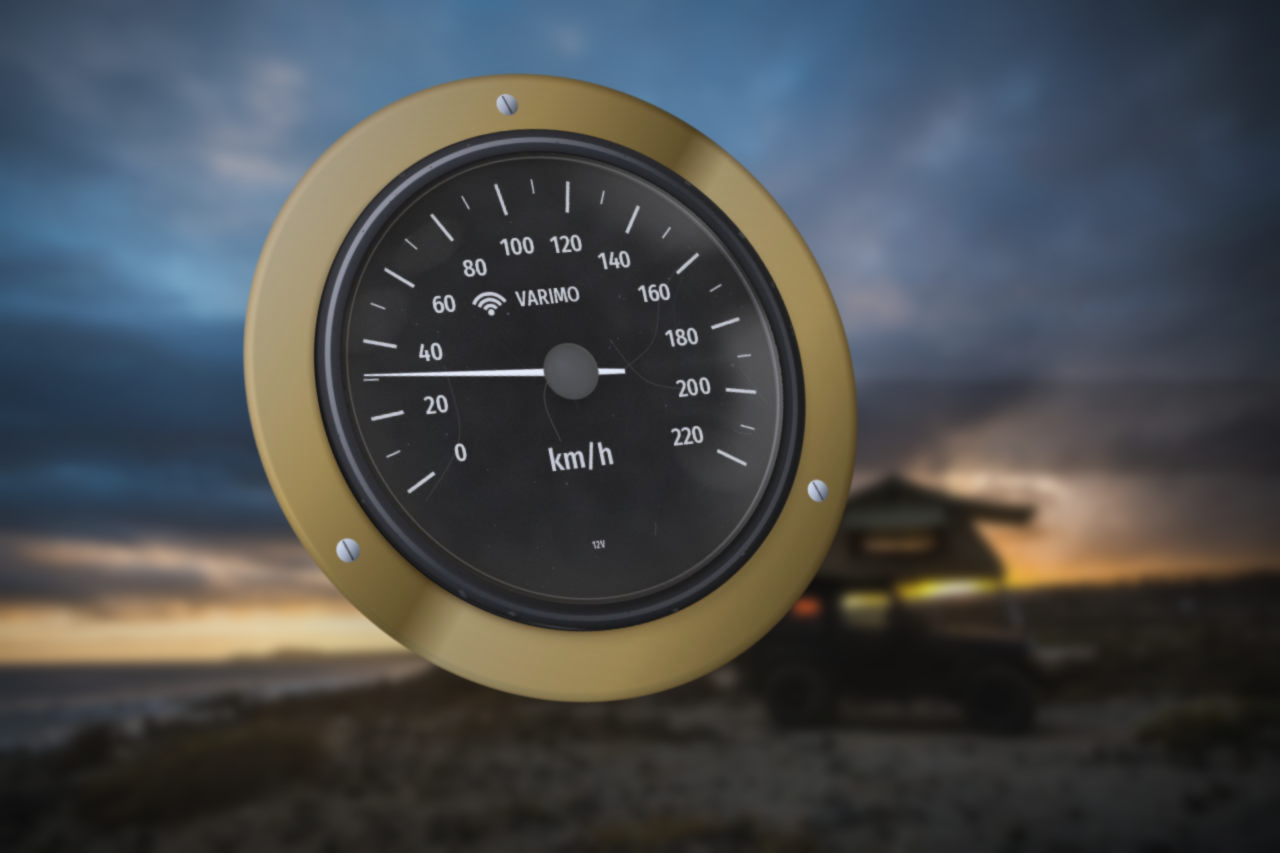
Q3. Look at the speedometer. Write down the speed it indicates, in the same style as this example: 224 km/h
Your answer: 30 km/h
